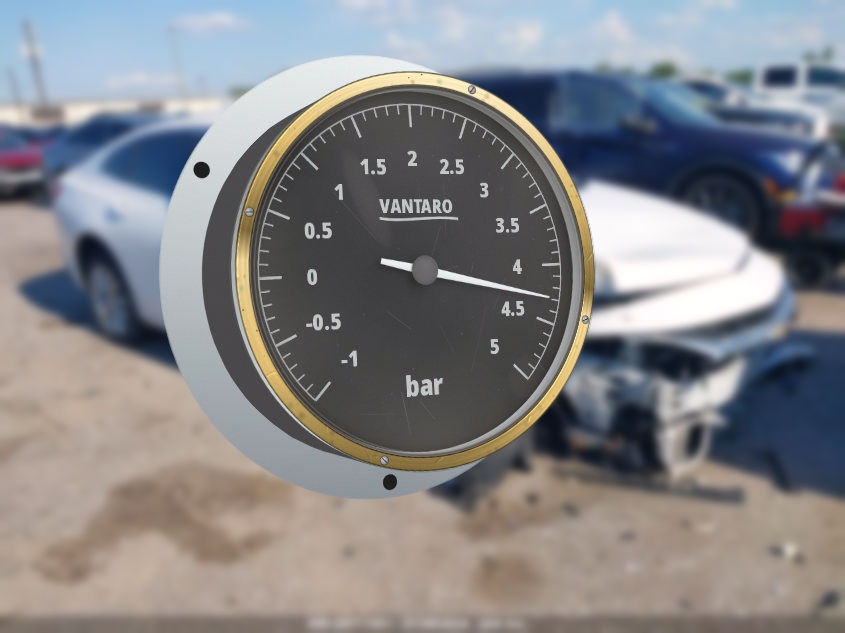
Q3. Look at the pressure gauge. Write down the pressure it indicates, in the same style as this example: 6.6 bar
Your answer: 4.3 bar
